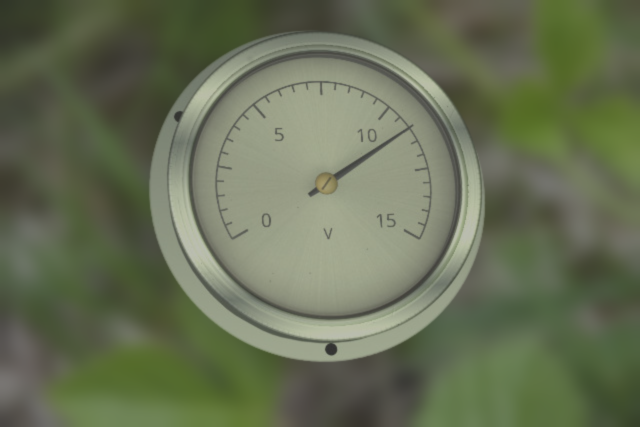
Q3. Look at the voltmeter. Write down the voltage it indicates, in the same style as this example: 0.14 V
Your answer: 11 V
